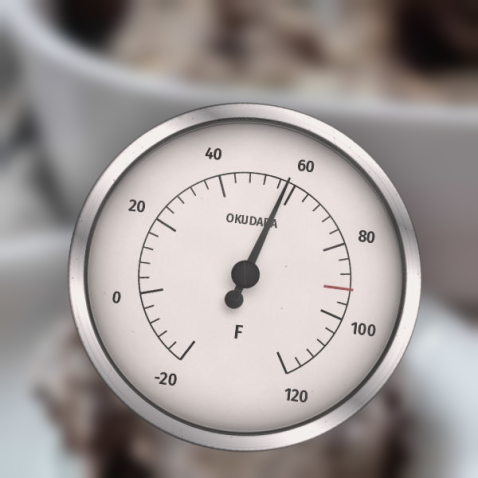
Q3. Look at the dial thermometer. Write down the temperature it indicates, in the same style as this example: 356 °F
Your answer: 58 °F
